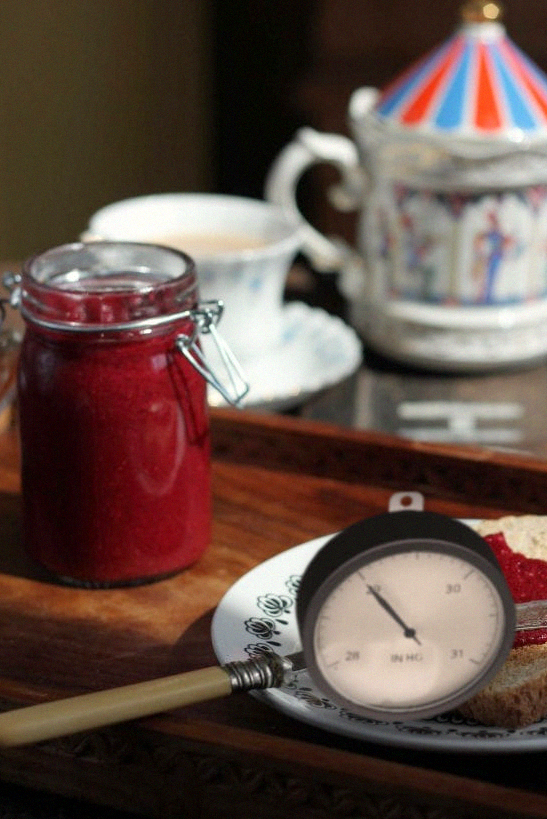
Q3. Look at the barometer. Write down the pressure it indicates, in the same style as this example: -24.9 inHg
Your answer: 29 inHg
